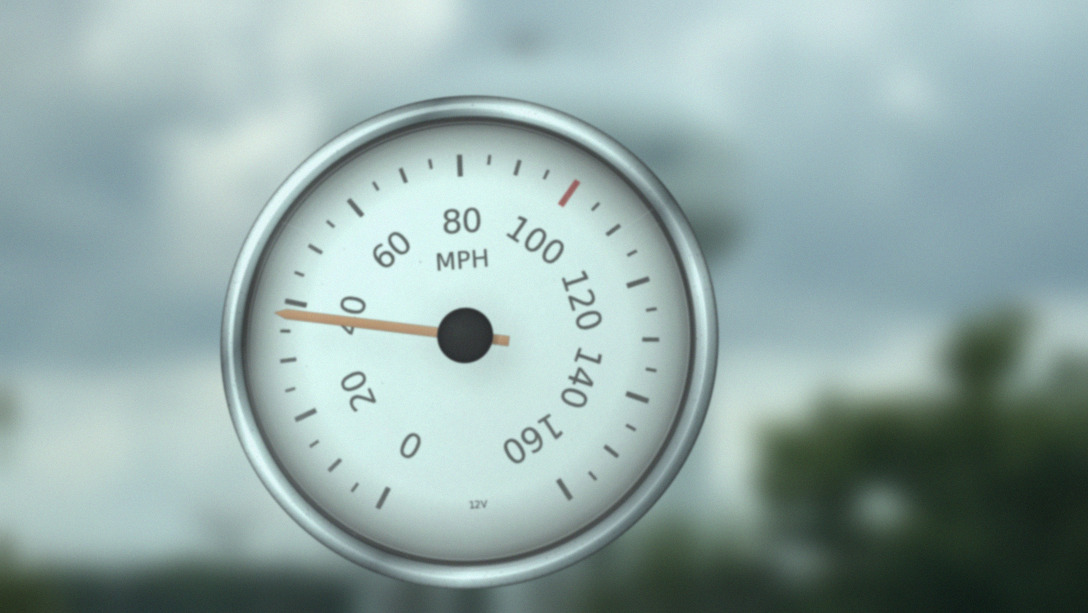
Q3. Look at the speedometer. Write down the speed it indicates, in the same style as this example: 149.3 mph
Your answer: 37.5 mph
